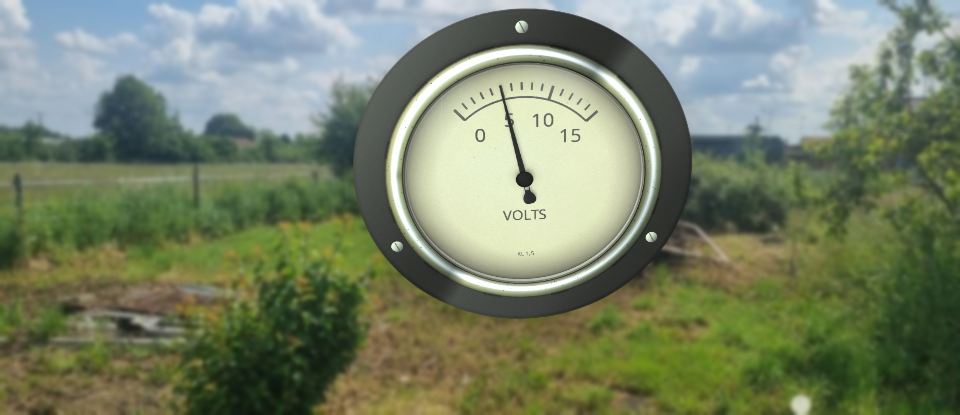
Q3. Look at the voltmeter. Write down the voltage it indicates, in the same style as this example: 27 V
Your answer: 5 V
